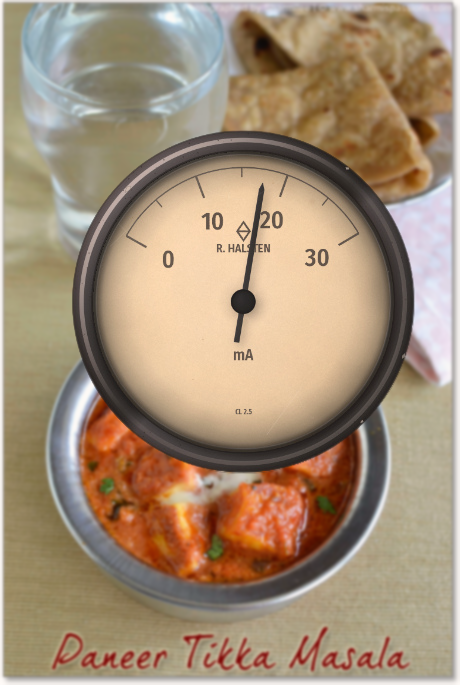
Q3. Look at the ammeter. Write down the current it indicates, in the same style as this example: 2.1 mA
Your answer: 17.5 mA
